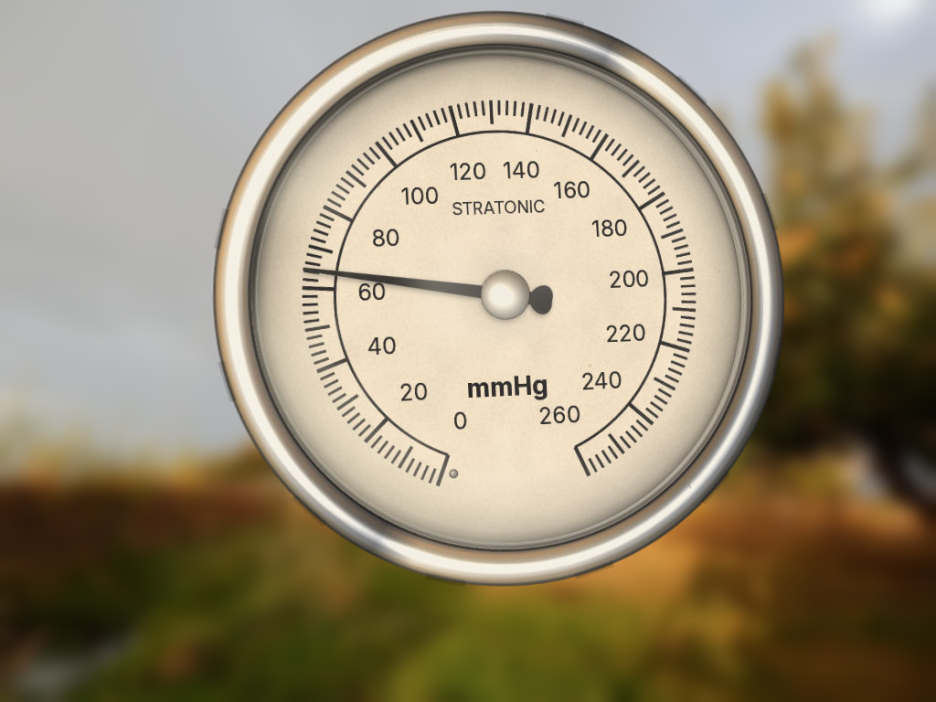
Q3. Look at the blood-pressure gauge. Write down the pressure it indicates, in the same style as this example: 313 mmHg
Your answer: 64 mmHg
